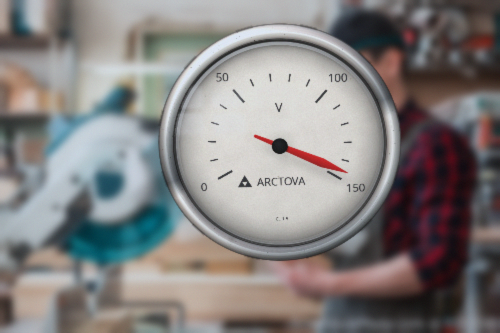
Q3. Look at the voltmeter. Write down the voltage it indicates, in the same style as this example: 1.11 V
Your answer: 145 V
